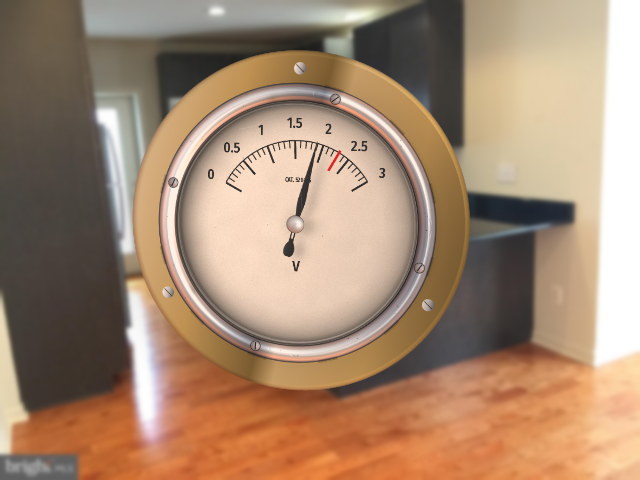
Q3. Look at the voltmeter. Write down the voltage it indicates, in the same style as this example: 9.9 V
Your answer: 1.9 V
